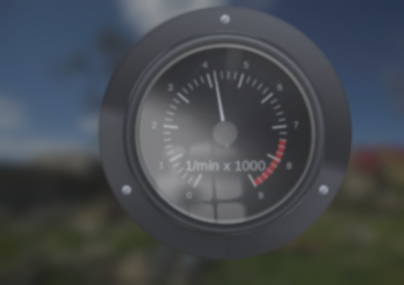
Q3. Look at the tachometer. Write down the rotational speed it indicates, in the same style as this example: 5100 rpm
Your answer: 4200 rpm
